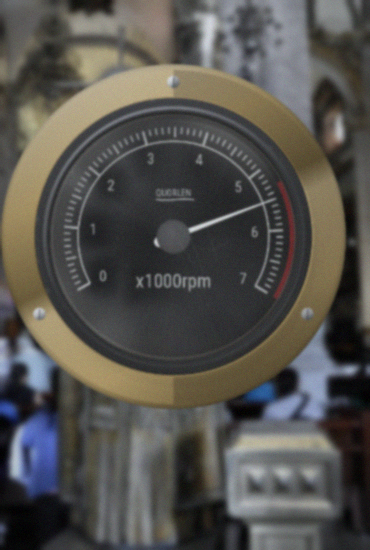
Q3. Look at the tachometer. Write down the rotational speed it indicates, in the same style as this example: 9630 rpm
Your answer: 5500 rpm
